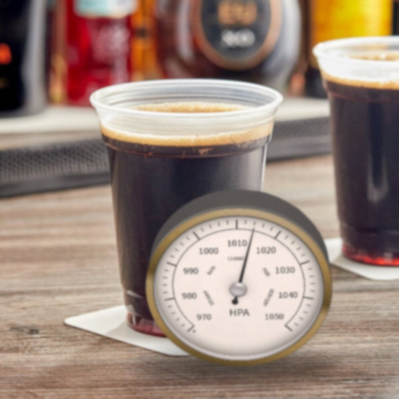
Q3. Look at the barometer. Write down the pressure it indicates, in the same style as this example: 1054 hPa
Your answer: 1014 hPa
